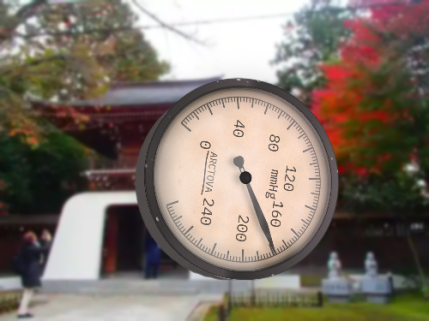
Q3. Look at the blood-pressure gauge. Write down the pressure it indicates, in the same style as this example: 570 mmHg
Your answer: 180 mmHg
